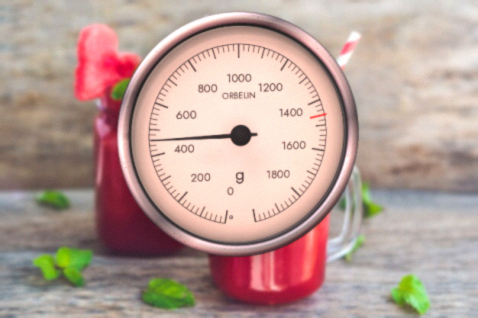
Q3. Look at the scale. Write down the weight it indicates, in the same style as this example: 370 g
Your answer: 460 g
